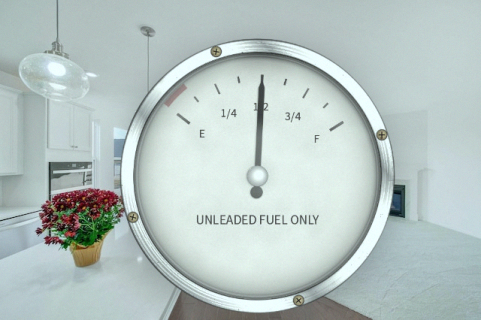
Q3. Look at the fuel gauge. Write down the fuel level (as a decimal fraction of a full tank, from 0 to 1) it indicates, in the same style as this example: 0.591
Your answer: 0.5
